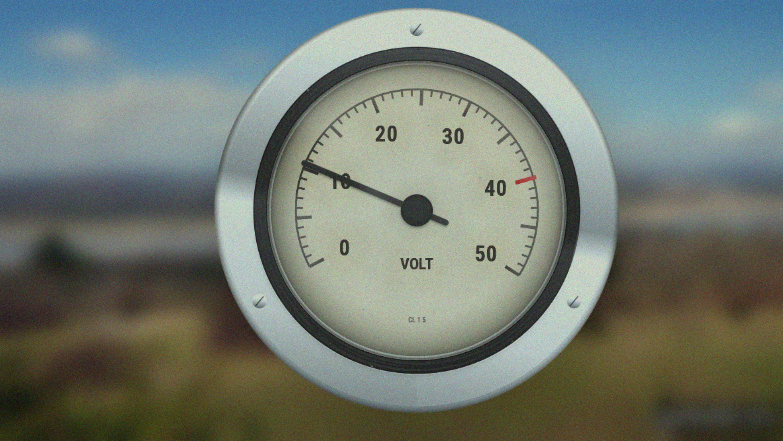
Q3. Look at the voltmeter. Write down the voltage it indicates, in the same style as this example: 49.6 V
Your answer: 10.5 V
